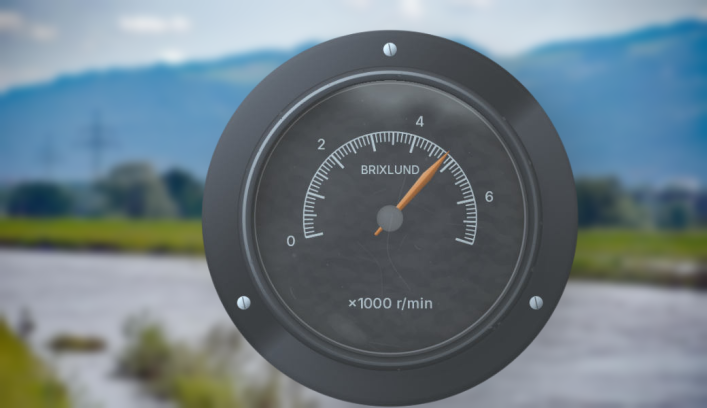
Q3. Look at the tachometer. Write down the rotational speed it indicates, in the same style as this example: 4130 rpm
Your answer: 4800 rpm
